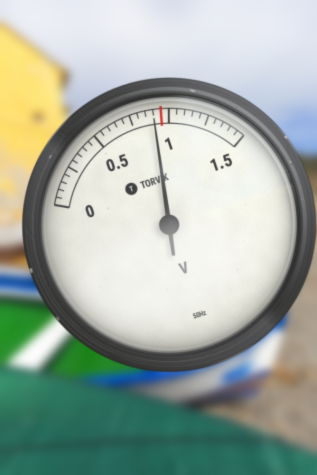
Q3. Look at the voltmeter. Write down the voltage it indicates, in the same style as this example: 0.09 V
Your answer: 0.9 V
